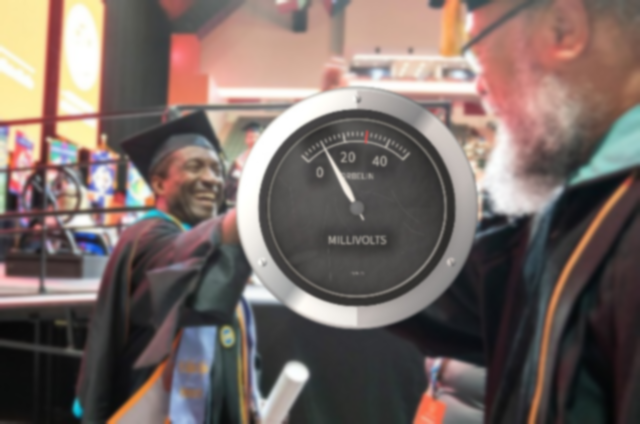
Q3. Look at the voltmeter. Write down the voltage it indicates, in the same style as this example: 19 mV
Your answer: 10 mV
